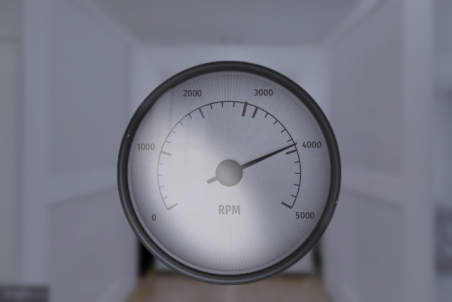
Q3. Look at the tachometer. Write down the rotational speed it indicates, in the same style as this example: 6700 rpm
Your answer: 3900 rpm
